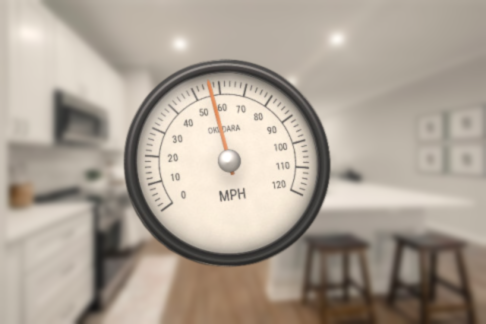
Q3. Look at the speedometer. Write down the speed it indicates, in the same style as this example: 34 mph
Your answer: 56 mph
